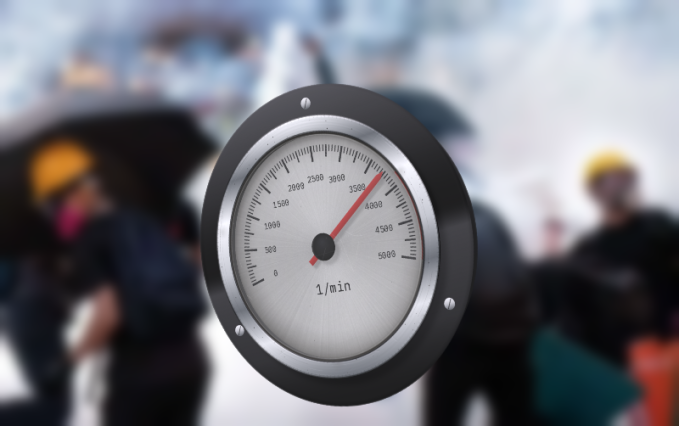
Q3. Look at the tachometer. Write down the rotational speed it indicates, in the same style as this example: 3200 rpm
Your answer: 3750 rpm
